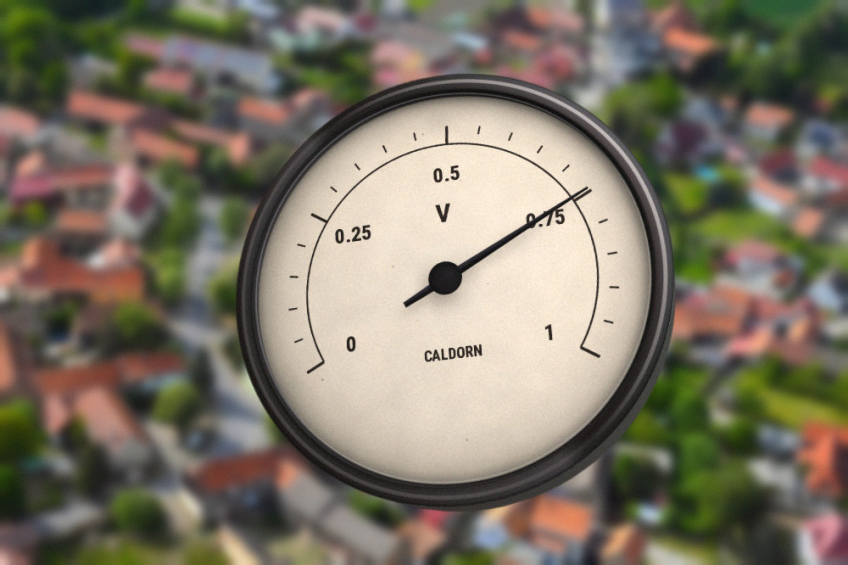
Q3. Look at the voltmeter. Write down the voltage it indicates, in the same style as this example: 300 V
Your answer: 0.75 V
